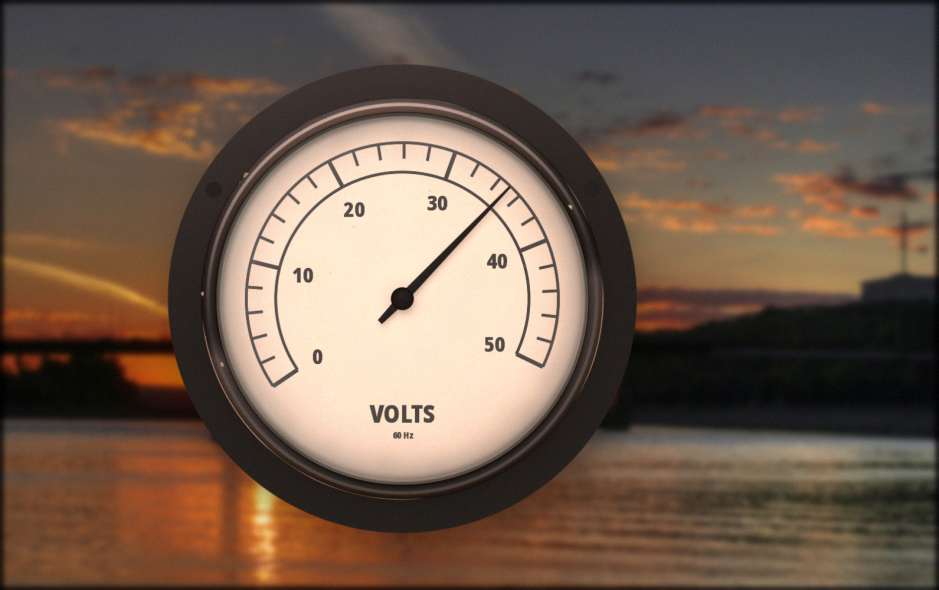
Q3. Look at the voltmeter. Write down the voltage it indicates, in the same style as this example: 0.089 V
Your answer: 35 V
